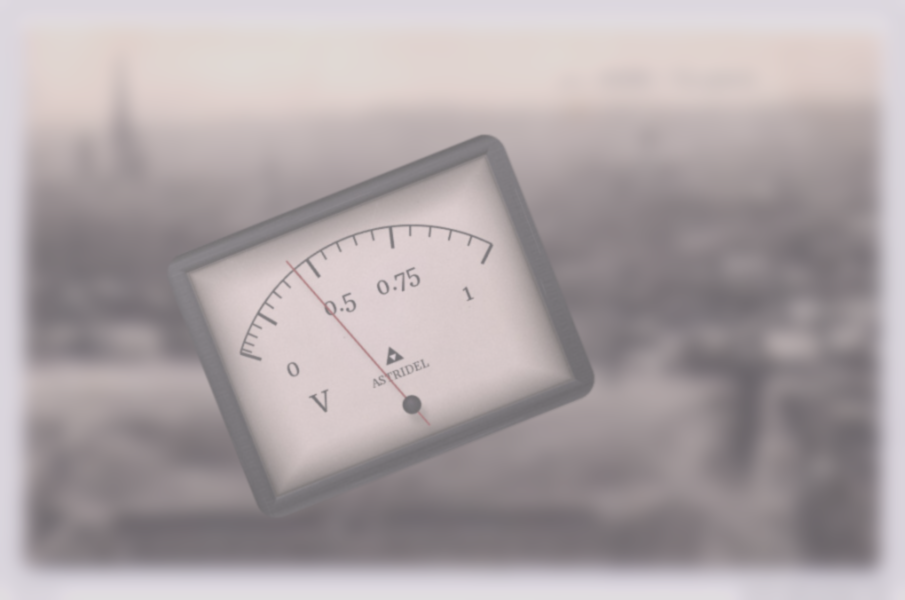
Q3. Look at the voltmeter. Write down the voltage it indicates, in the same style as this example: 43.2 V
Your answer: 0.45 V
